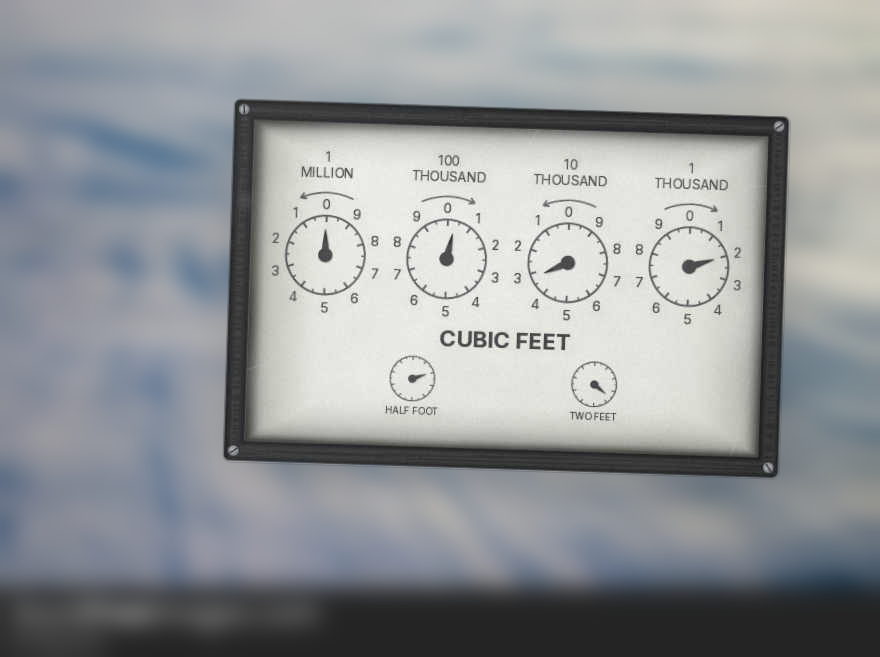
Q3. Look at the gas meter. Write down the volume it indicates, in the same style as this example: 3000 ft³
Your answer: 3200 ft³
